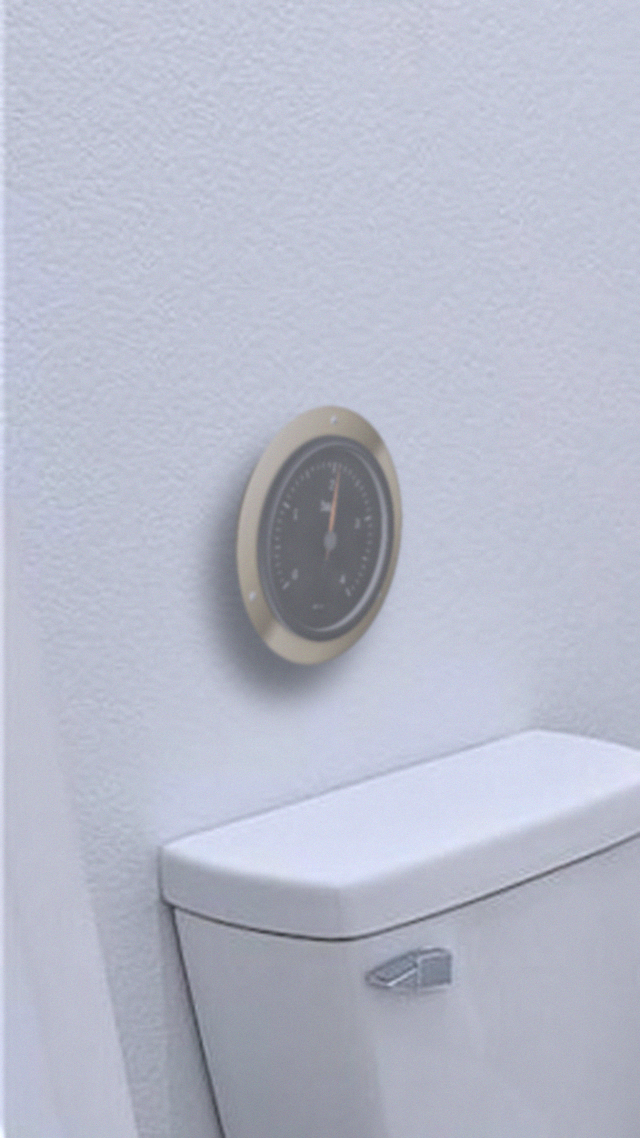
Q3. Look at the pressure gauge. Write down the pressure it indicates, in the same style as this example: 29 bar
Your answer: 2 bar
